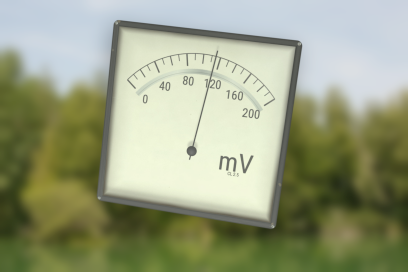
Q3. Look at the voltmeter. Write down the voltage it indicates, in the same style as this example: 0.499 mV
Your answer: 115 mV
